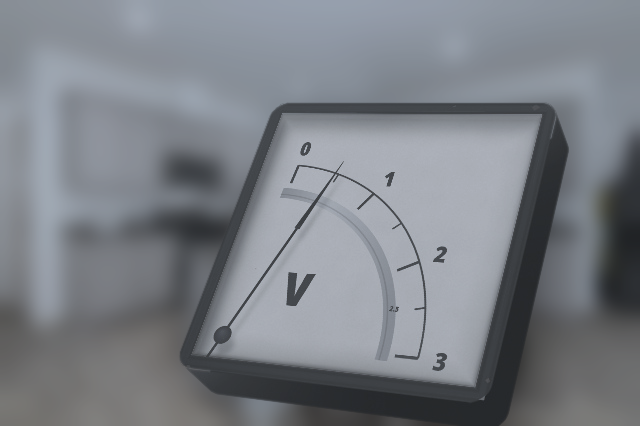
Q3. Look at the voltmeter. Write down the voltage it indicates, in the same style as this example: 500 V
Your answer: 0.5 V
